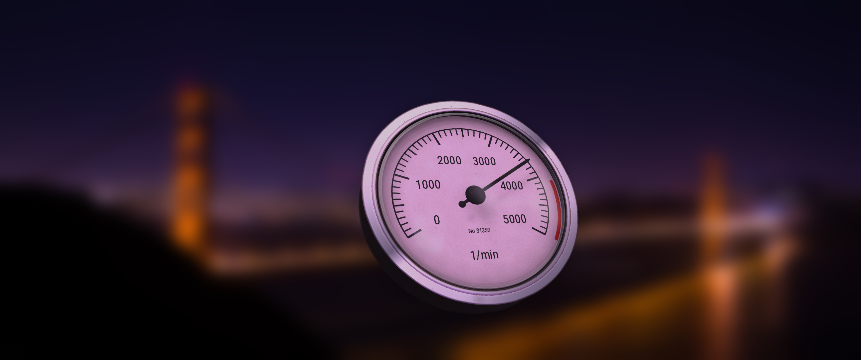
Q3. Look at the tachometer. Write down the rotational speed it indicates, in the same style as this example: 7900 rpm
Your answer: 3700 rpm
